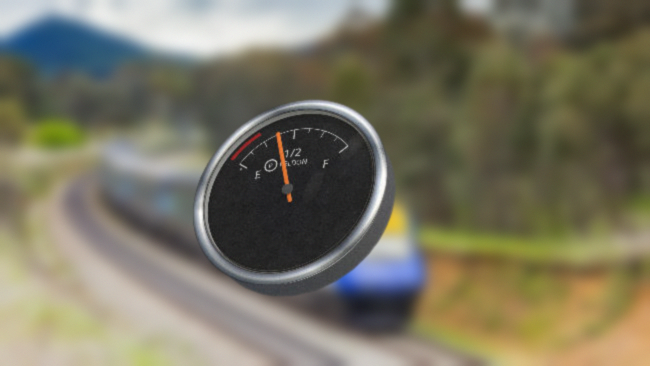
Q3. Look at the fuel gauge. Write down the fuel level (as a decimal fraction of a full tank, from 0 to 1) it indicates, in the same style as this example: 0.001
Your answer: 0.375
